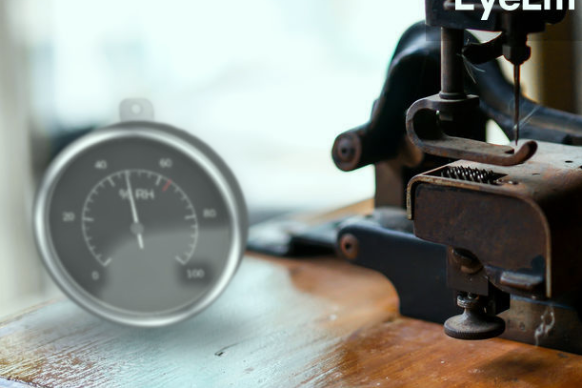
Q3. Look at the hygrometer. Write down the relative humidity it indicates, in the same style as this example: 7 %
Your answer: 48 %
